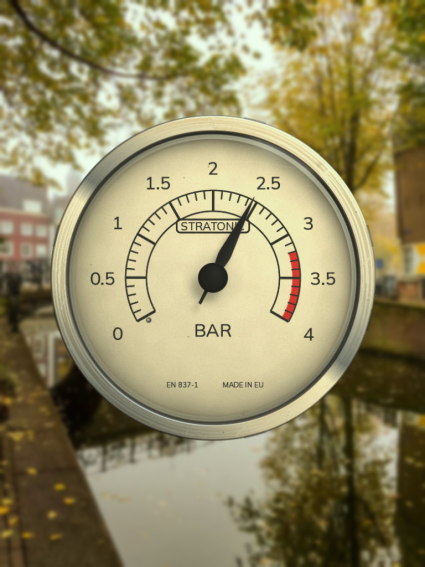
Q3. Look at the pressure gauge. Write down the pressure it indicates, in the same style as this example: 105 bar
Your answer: 2.45 bar
